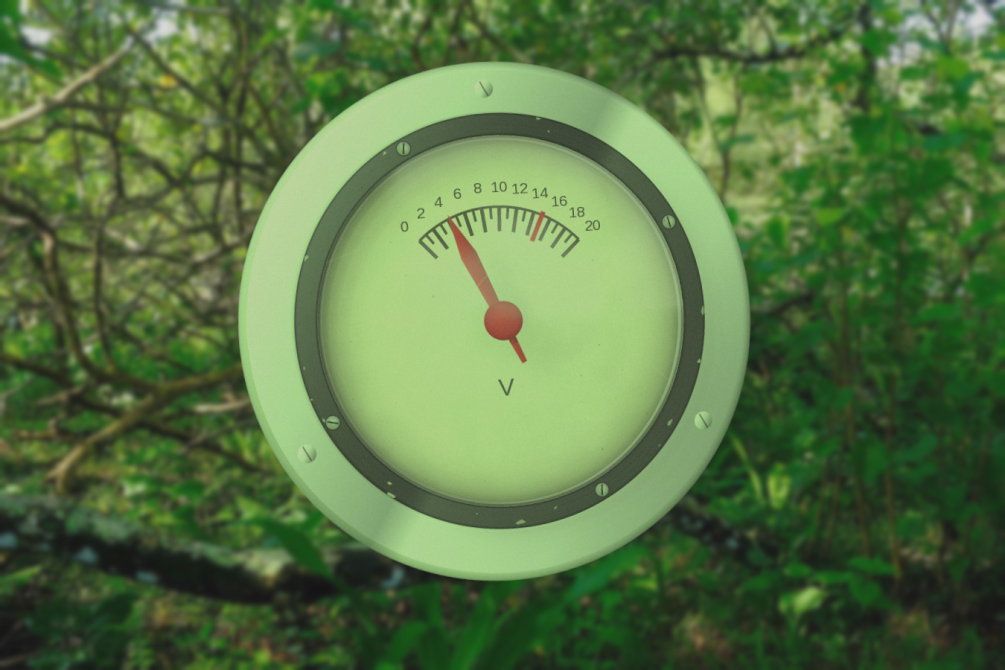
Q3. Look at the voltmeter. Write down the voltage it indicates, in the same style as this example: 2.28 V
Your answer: 4 V
